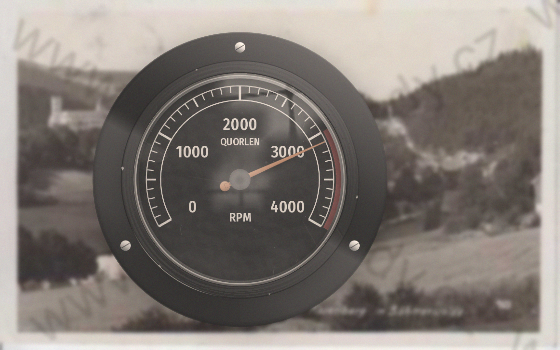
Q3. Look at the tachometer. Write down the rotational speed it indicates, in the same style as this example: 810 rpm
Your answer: 3100 rpm
